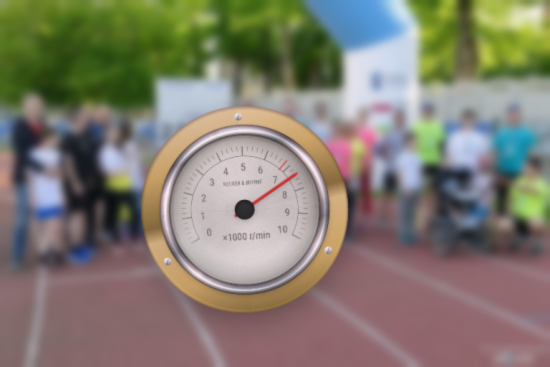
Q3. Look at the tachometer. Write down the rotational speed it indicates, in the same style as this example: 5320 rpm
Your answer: 7400 rpm
